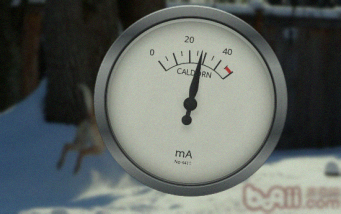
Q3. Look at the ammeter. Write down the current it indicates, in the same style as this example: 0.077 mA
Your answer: 27.5 mA
